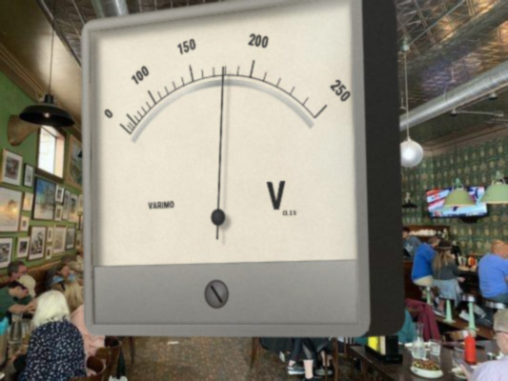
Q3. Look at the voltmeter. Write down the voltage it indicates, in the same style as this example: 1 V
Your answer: 180 V
